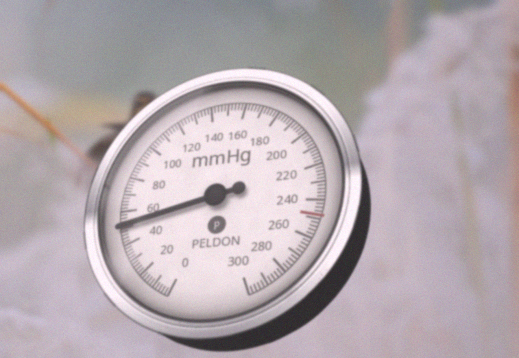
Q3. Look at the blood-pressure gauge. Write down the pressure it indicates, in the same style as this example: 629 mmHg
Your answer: 50 mmHg
